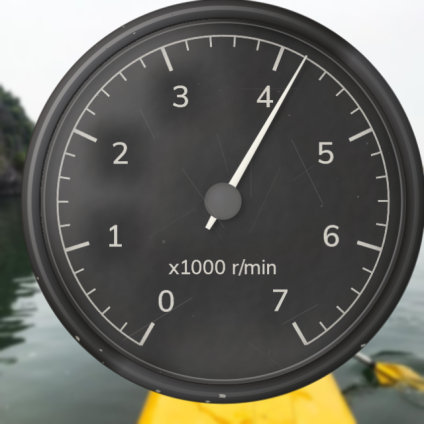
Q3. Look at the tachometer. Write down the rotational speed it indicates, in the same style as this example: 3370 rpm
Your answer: 4200 rpm
